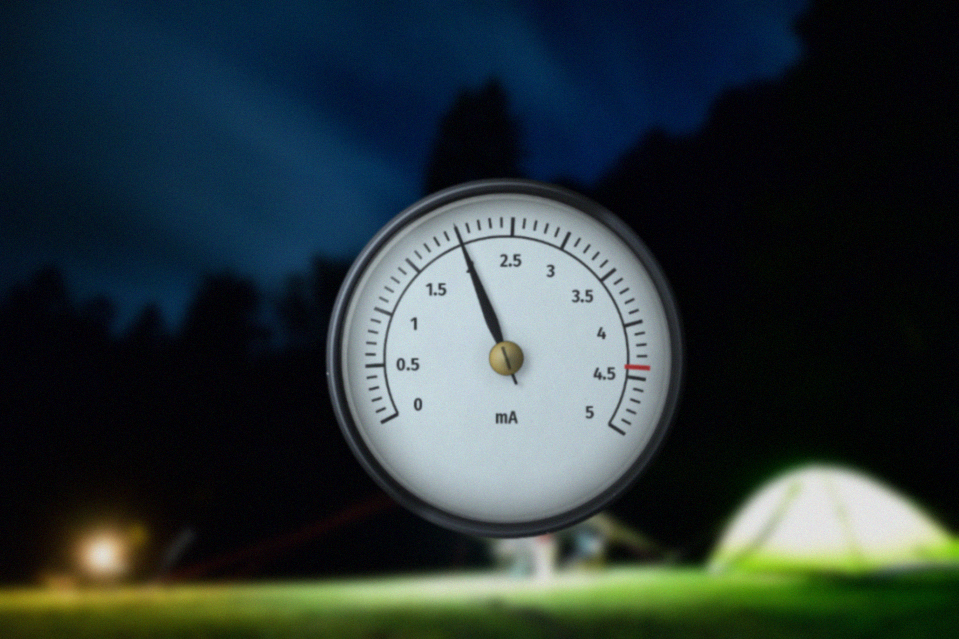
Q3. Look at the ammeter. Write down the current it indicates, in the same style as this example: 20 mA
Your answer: 2 mA
